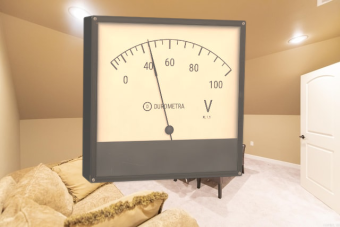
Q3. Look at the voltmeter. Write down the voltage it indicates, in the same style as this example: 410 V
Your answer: 45 V
